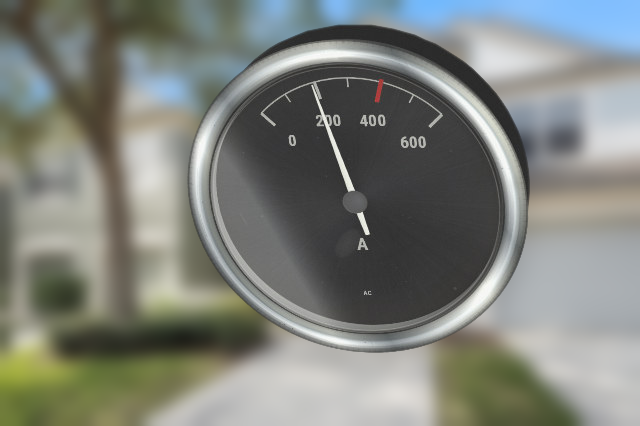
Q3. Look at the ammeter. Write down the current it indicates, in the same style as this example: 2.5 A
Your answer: 200 A
